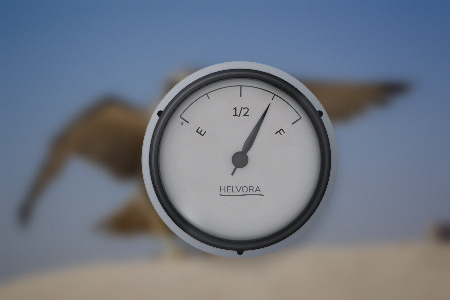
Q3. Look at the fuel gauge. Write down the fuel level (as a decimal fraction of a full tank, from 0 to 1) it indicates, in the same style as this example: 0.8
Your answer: 0.75
